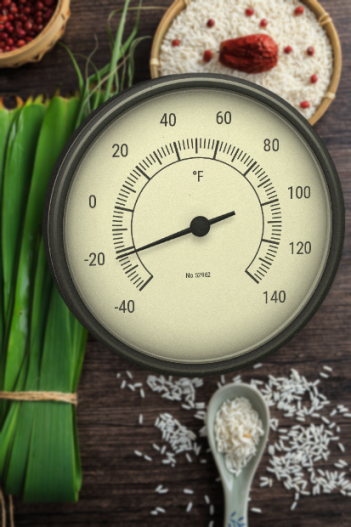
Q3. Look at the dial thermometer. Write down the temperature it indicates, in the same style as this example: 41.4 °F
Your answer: -22 °F
